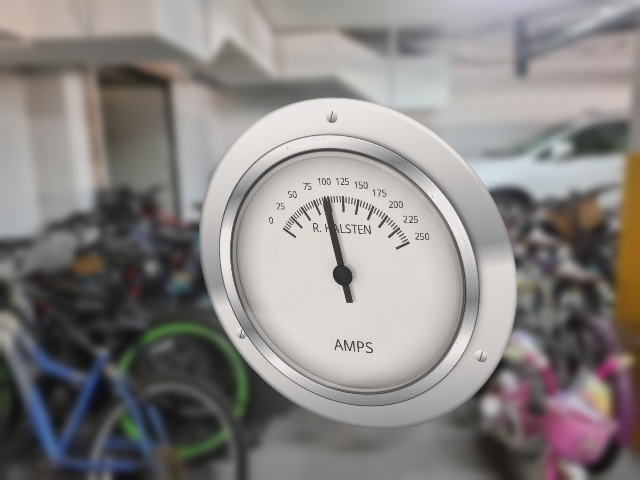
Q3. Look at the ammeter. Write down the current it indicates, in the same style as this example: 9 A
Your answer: 100 A
